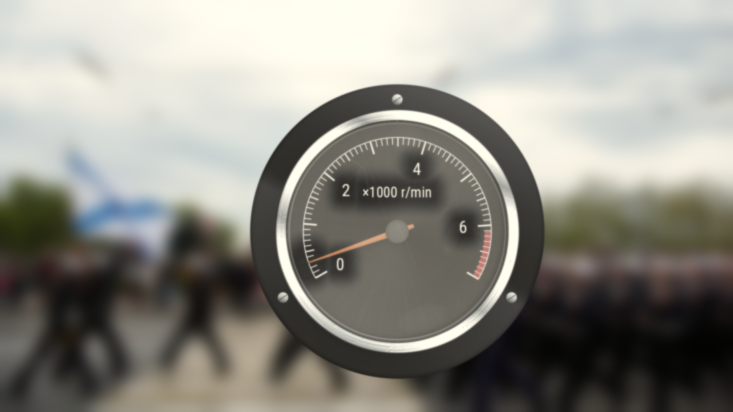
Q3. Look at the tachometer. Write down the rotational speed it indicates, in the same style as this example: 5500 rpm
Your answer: 300 rpm
